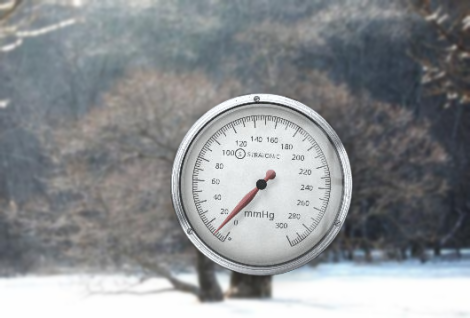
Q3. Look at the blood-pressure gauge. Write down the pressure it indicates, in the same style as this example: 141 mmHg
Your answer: 10 mmHg
